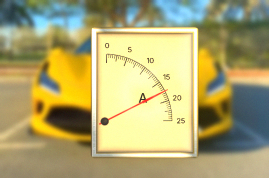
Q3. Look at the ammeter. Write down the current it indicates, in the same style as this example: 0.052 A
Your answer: 17.5 A
